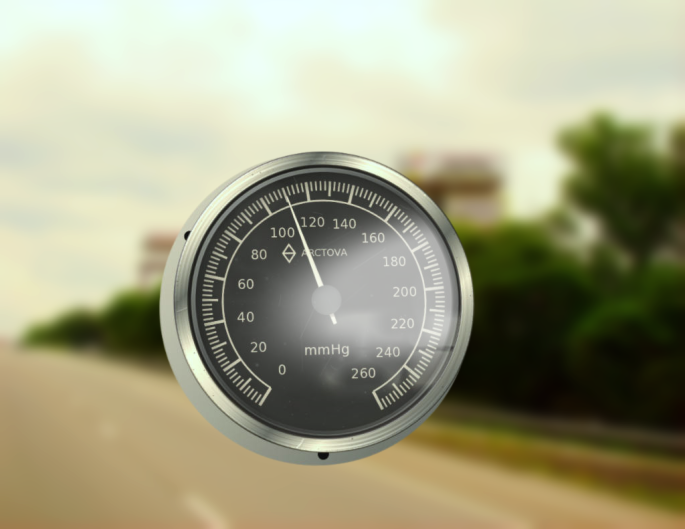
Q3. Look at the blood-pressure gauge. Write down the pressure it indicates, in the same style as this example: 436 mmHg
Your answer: 110 mmHg
